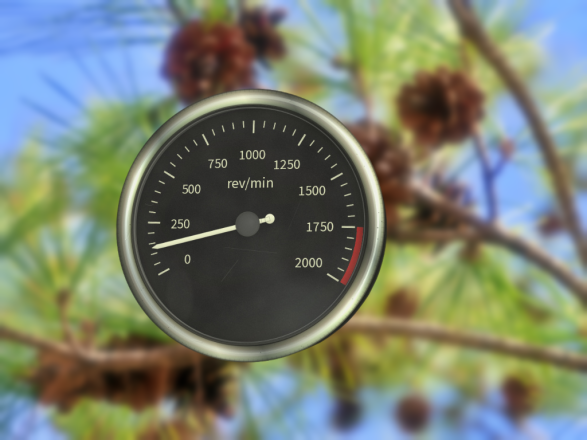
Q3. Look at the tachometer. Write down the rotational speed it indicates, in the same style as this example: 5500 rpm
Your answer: 125 rpm
